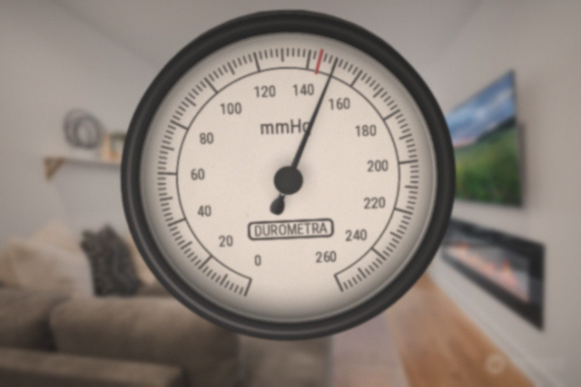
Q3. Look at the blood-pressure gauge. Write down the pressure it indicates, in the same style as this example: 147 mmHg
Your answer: 150 mmHg
